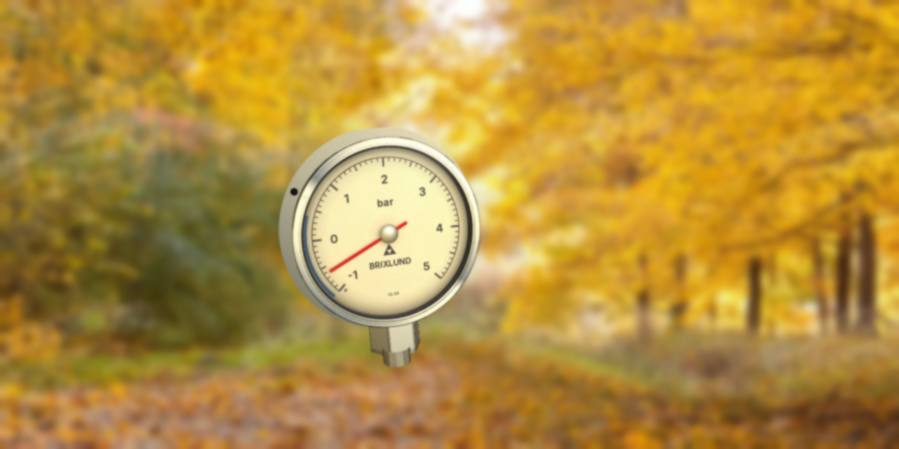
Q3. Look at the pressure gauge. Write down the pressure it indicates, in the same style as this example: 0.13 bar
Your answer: -0.6 bar
